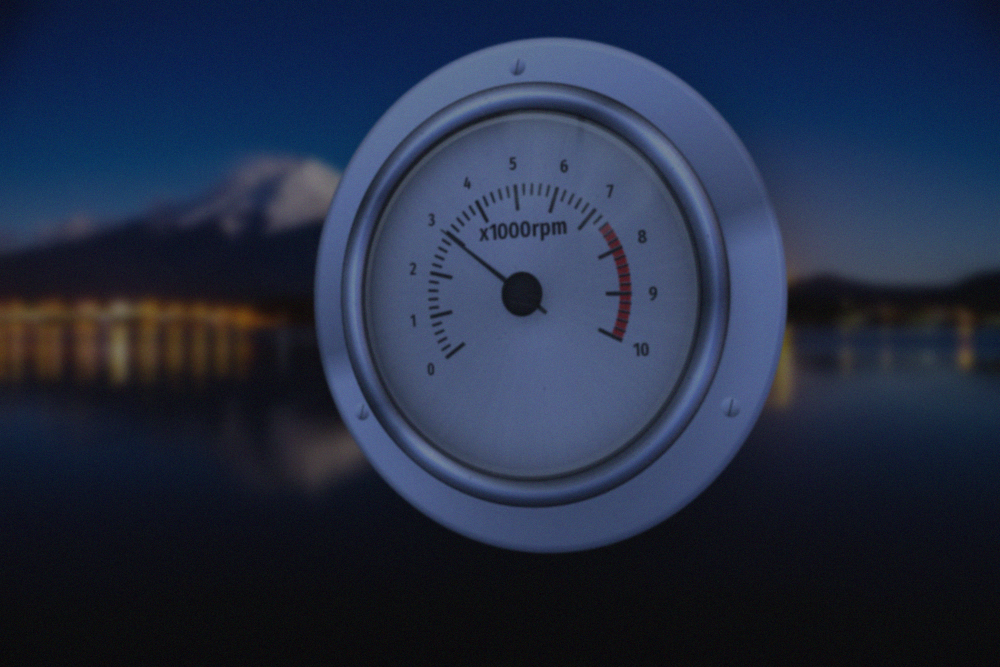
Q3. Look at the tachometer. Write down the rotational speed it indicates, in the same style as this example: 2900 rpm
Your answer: 3000 rpm
